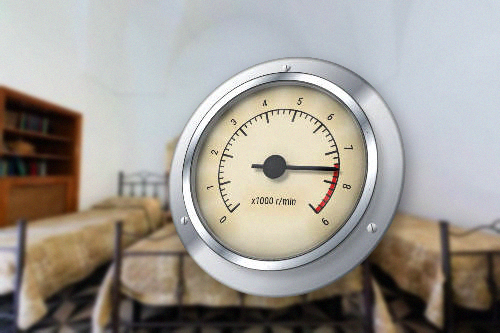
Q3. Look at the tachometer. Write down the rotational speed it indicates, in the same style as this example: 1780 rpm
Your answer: 7600 rpm
